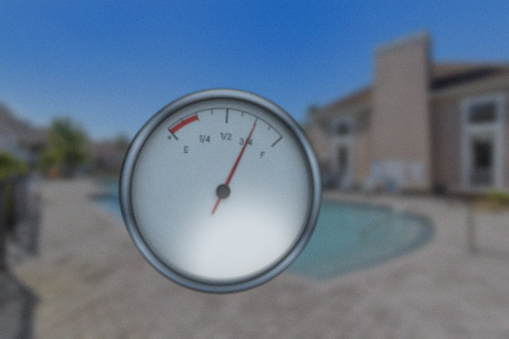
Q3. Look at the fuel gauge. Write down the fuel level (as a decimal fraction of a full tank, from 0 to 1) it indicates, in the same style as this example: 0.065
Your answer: 0.75
